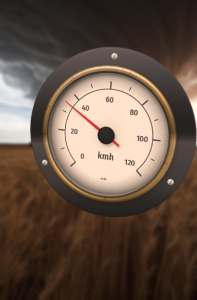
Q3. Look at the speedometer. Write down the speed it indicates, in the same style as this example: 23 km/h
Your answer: 35 km/h
